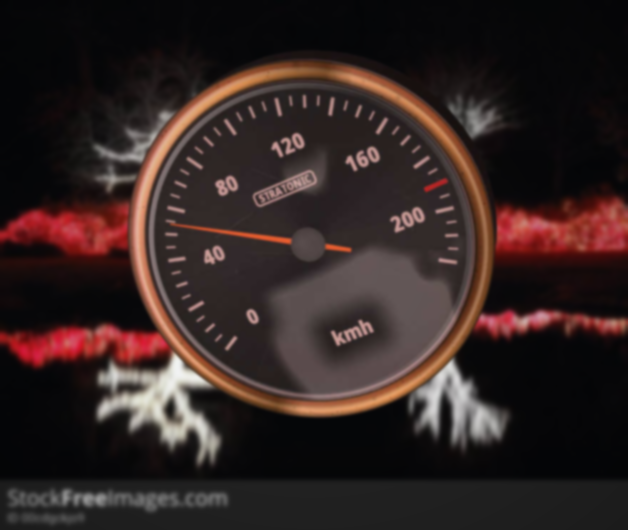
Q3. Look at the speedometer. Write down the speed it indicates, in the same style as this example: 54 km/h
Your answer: 55 km/h
